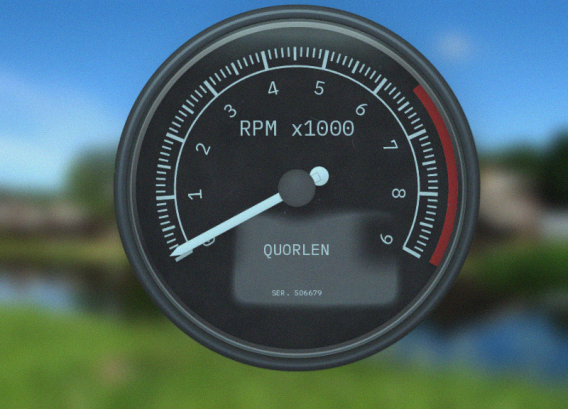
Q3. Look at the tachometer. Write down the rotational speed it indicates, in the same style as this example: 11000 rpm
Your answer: 100 rpm
